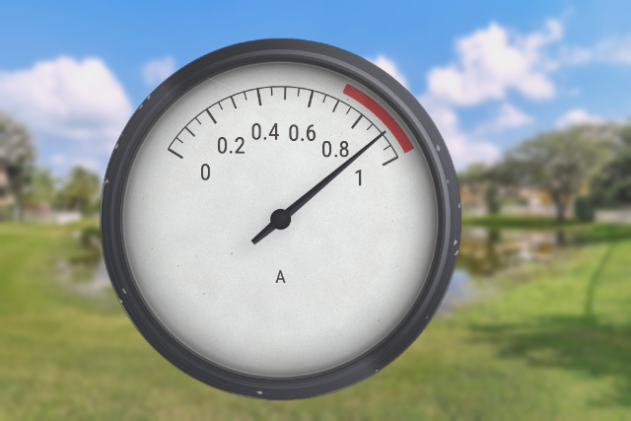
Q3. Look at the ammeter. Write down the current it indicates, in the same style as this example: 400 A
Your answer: 0.9 A
